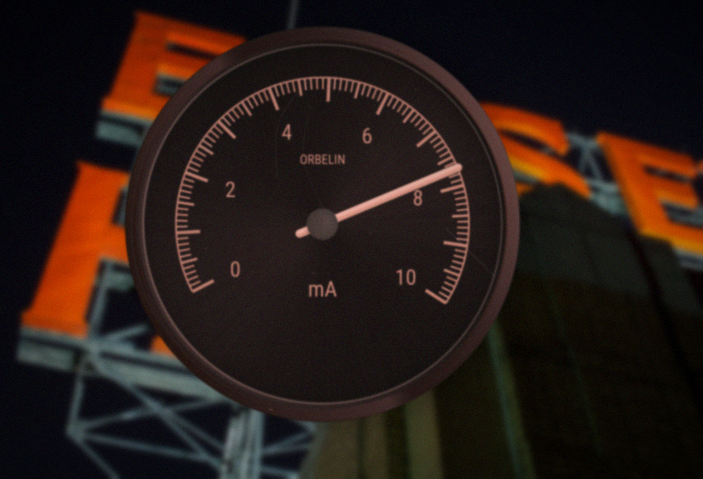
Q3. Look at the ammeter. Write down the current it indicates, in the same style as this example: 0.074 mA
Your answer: 7.7 mA
